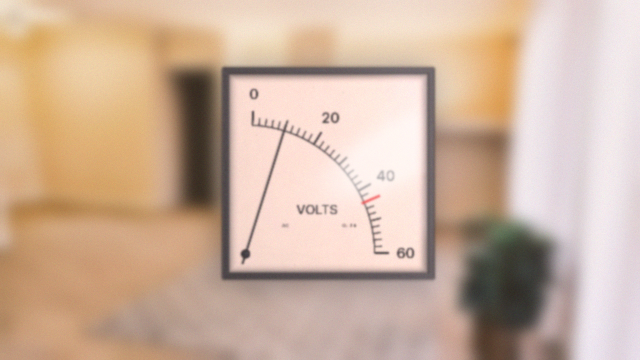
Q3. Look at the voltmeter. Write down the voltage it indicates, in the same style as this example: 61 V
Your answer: 10 V
